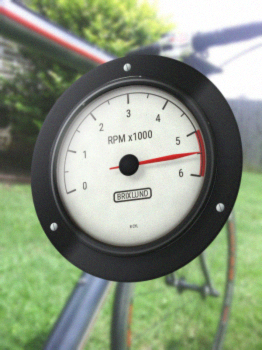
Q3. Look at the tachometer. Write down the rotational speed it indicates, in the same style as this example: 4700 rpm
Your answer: 5500 rpm
